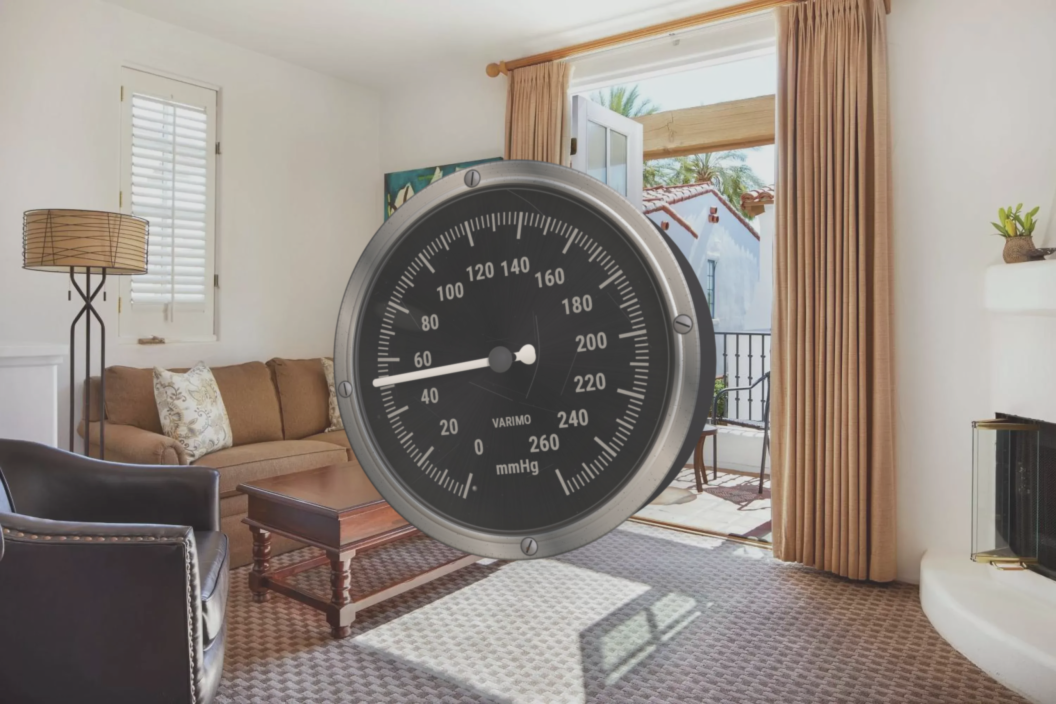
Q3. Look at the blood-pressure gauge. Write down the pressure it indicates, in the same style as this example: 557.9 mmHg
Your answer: 52 mmHg
